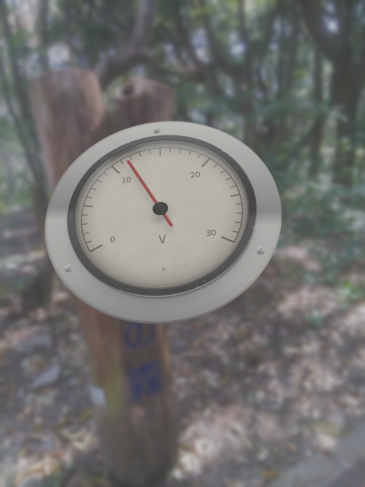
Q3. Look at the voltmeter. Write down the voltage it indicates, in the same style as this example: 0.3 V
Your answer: 11.5 V
